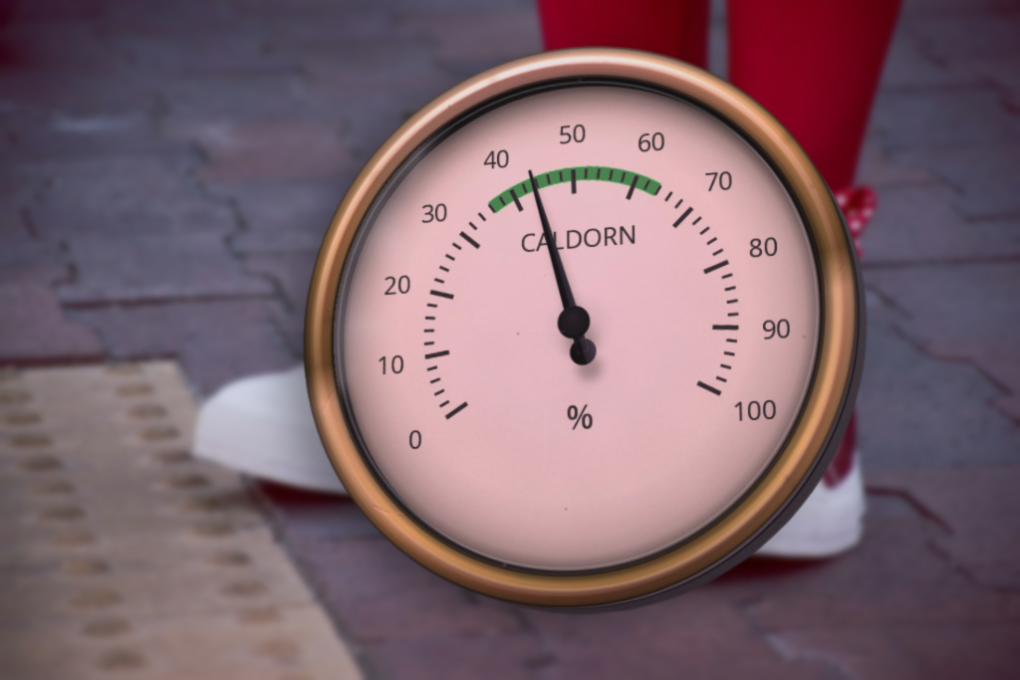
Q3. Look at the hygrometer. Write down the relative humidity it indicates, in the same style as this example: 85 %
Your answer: 44 %
